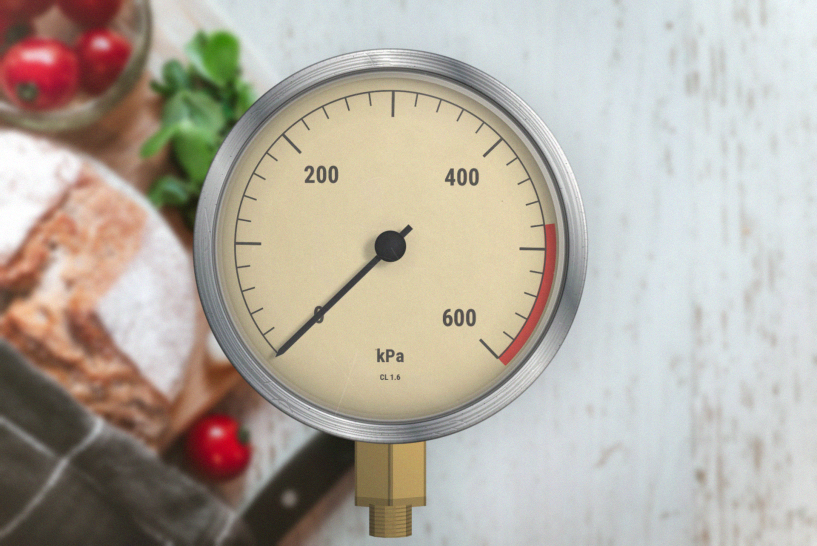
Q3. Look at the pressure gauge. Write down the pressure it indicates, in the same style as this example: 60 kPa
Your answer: 0 kPa
